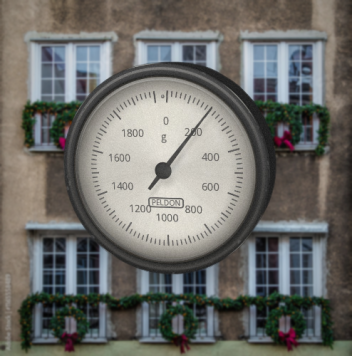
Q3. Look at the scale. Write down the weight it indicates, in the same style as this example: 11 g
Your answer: 200 g
